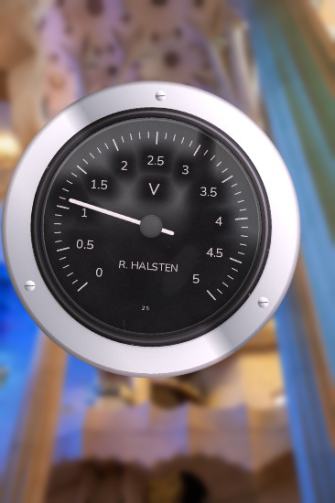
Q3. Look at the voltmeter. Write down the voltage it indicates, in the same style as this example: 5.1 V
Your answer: 1.1 V
